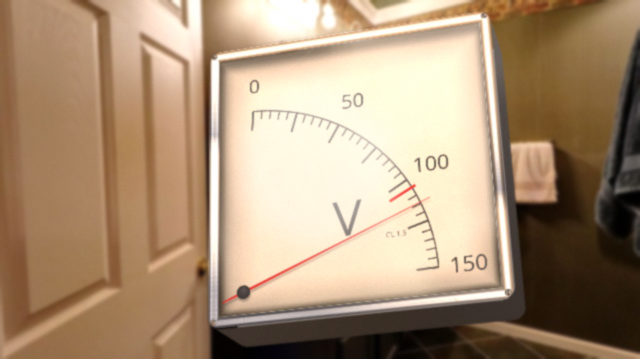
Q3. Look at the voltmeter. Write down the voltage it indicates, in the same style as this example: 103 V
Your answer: 115 V
